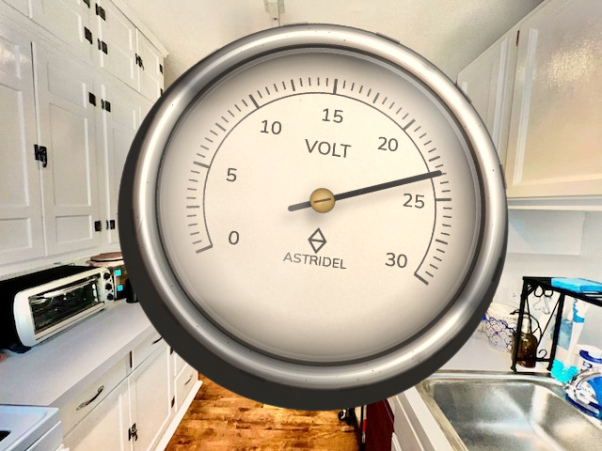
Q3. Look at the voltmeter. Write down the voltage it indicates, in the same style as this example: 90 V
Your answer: 23.5 V
